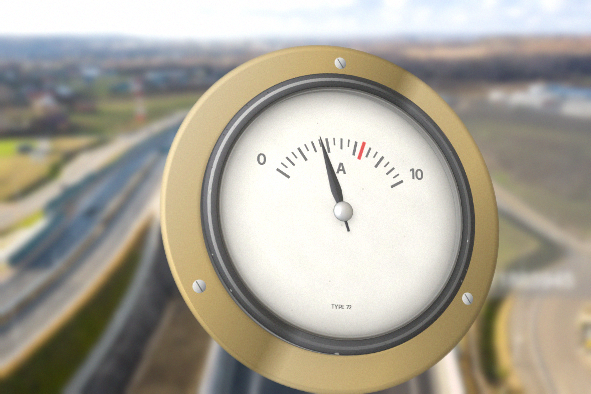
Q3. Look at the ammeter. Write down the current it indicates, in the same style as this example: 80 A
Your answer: 3.5 A
